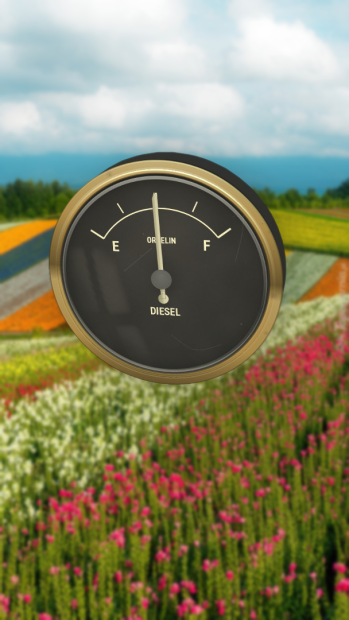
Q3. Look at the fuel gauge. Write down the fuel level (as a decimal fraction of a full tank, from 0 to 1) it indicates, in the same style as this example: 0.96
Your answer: 0.5
